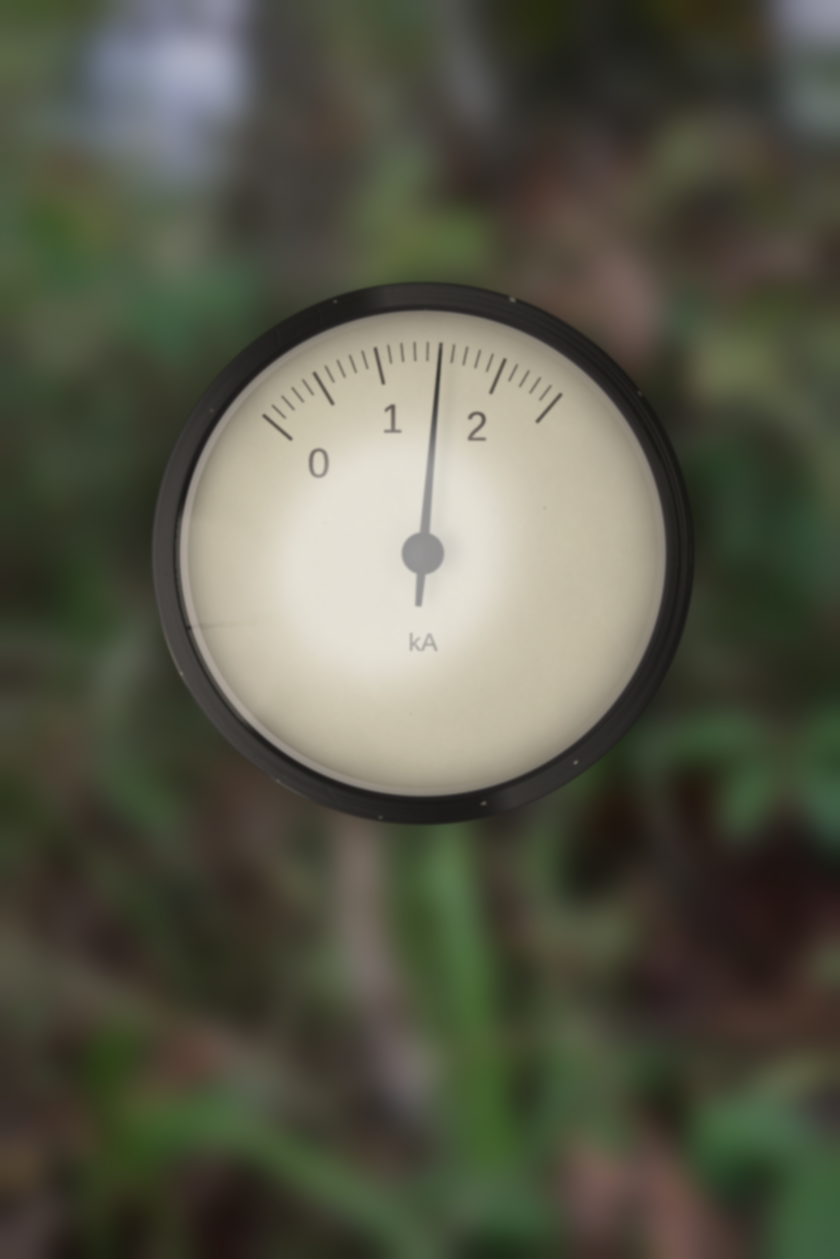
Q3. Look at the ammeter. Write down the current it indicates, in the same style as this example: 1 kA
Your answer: 1.5 kA
